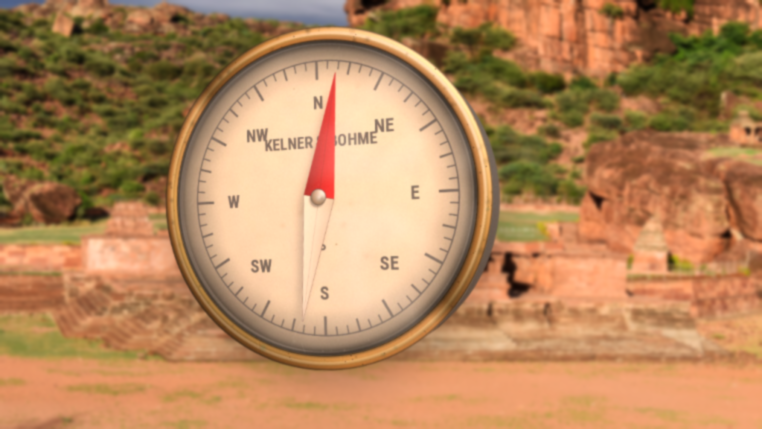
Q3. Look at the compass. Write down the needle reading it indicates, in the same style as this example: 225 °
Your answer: 10 °
